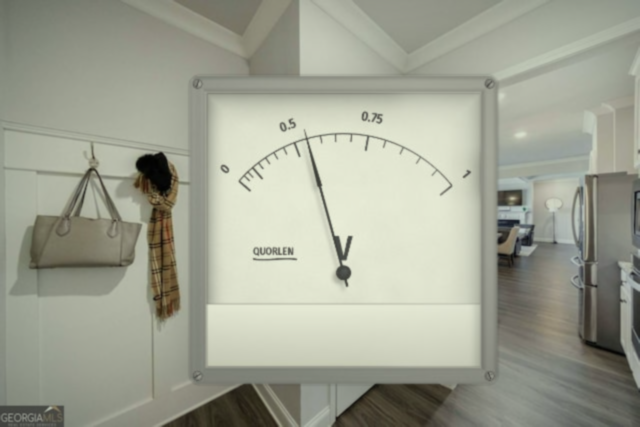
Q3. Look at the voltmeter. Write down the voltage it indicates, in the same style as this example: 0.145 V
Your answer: 0.55 V
